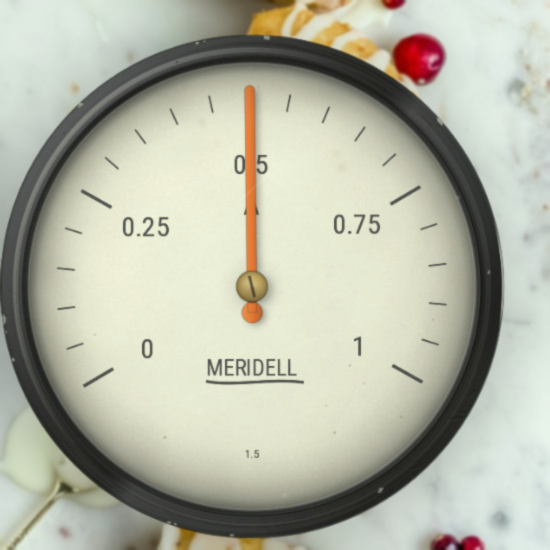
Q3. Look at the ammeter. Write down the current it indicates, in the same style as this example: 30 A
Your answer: 0.5 A
